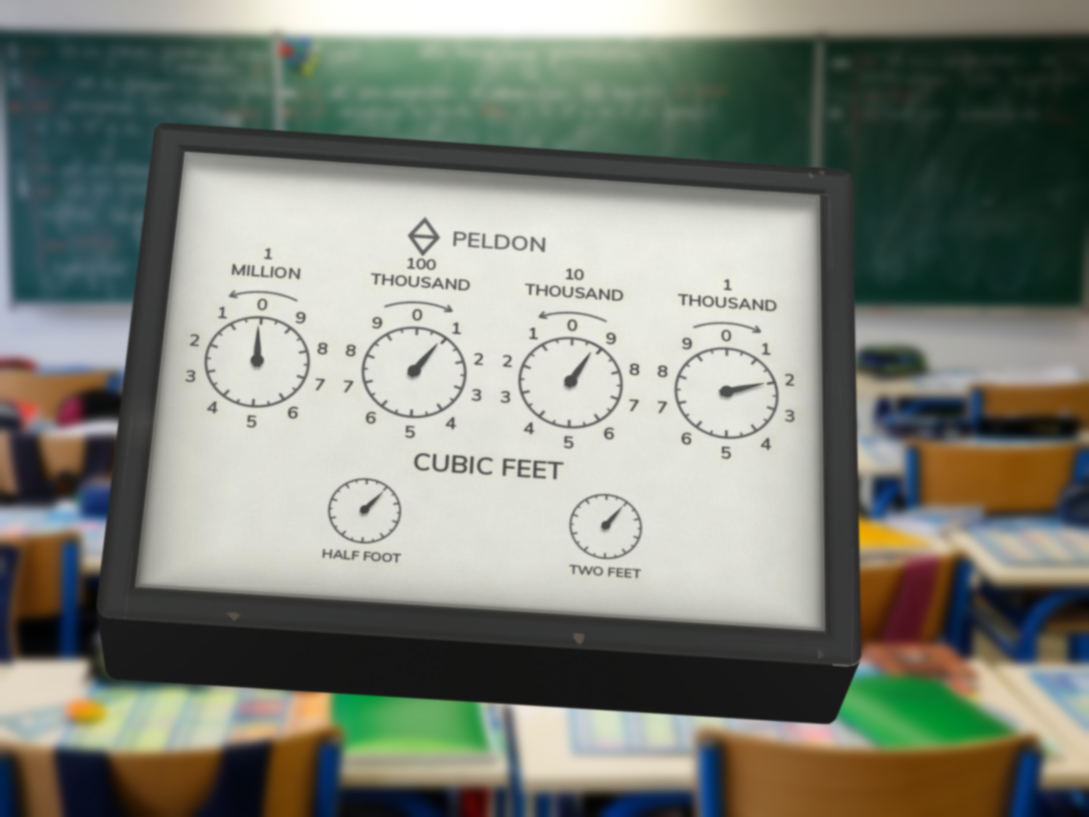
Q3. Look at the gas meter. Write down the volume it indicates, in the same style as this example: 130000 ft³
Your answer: 9200 ft³
